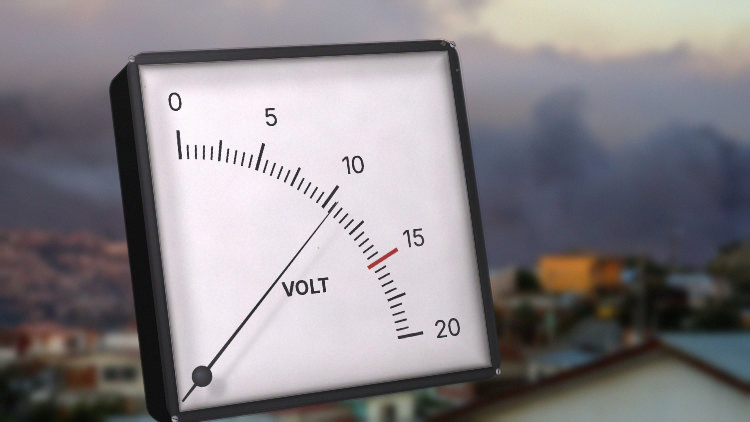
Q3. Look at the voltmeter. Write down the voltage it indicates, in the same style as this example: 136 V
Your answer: 10.5 V
